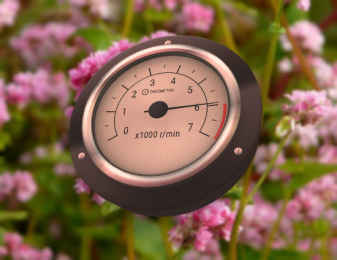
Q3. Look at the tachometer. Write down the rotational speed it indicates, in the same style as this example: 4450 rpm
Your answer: 6000 rpm
